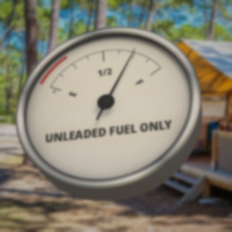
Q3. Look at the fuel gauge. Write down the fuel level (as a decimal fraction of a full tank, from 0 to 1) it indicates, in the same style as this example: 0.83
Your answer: 0.75
